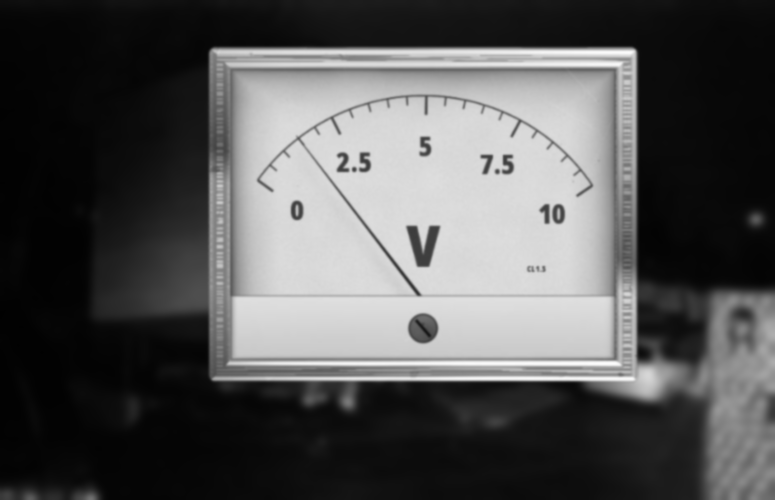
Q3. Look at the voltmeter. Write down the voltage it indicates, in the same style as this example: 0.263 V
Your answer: 1.5 V
